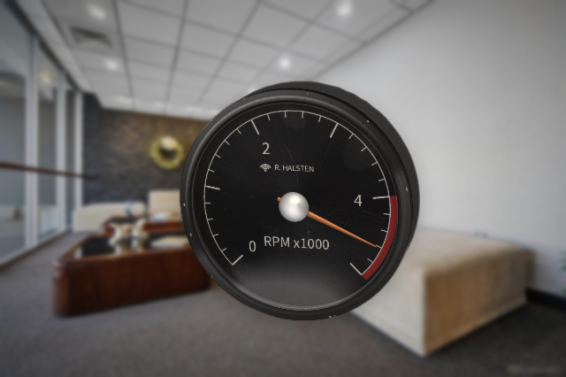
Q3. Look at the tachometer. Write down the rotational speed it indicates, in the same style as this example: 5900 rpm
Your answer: 4600 rpm
